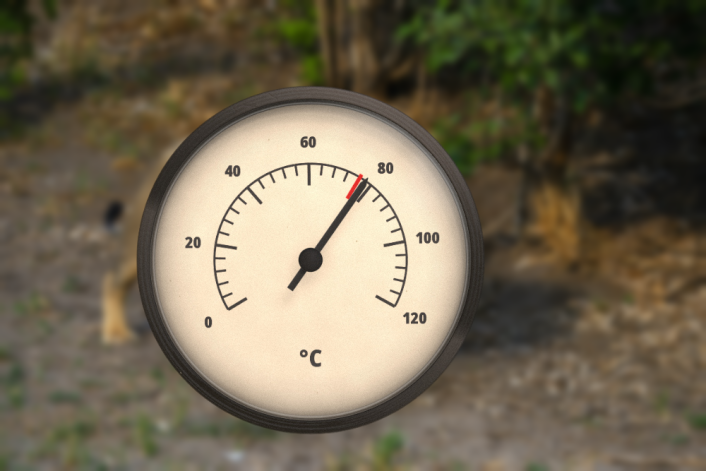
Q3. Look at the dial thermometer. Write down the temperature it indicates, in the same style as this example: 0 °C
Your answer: 78 °C
